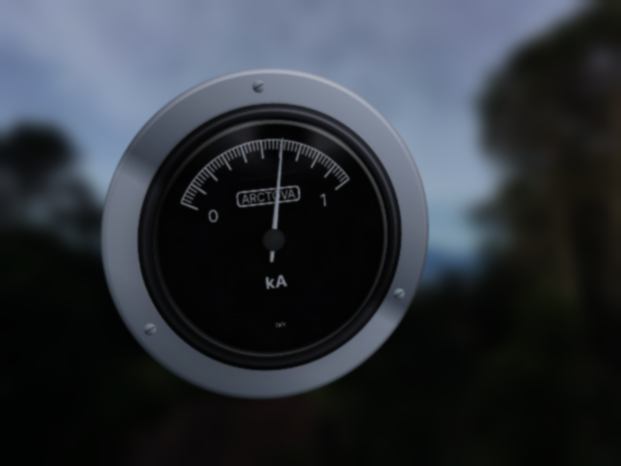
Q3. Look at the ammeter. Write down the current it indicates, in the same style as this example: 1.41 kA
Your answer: 0.6 kA
